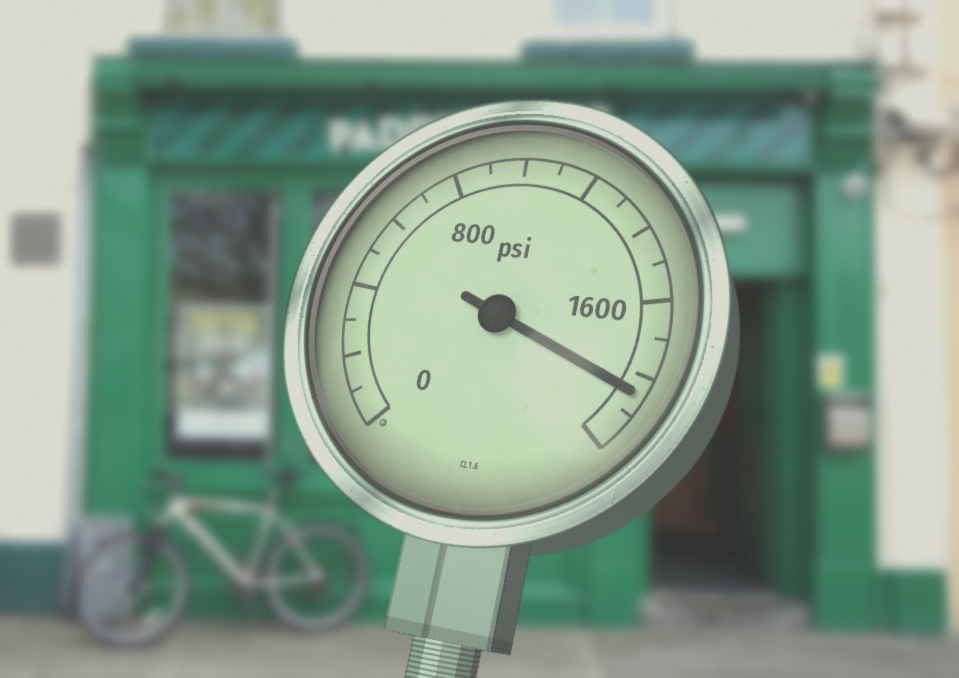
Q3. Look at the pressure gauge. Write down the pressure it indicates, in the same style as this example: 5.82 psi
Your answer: 1850 psi
